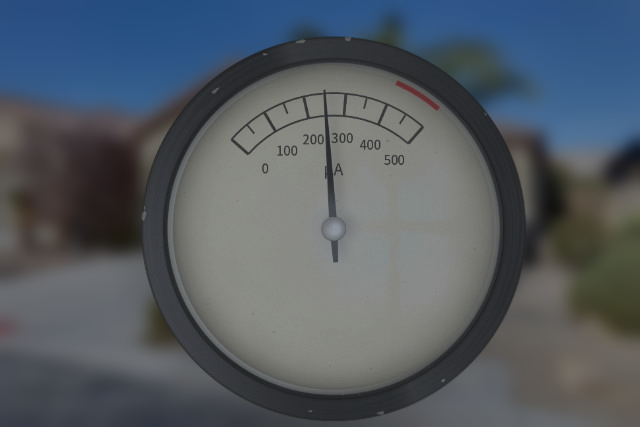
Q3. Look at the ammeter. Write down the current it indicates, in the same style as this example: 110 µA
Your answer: 250 µA
